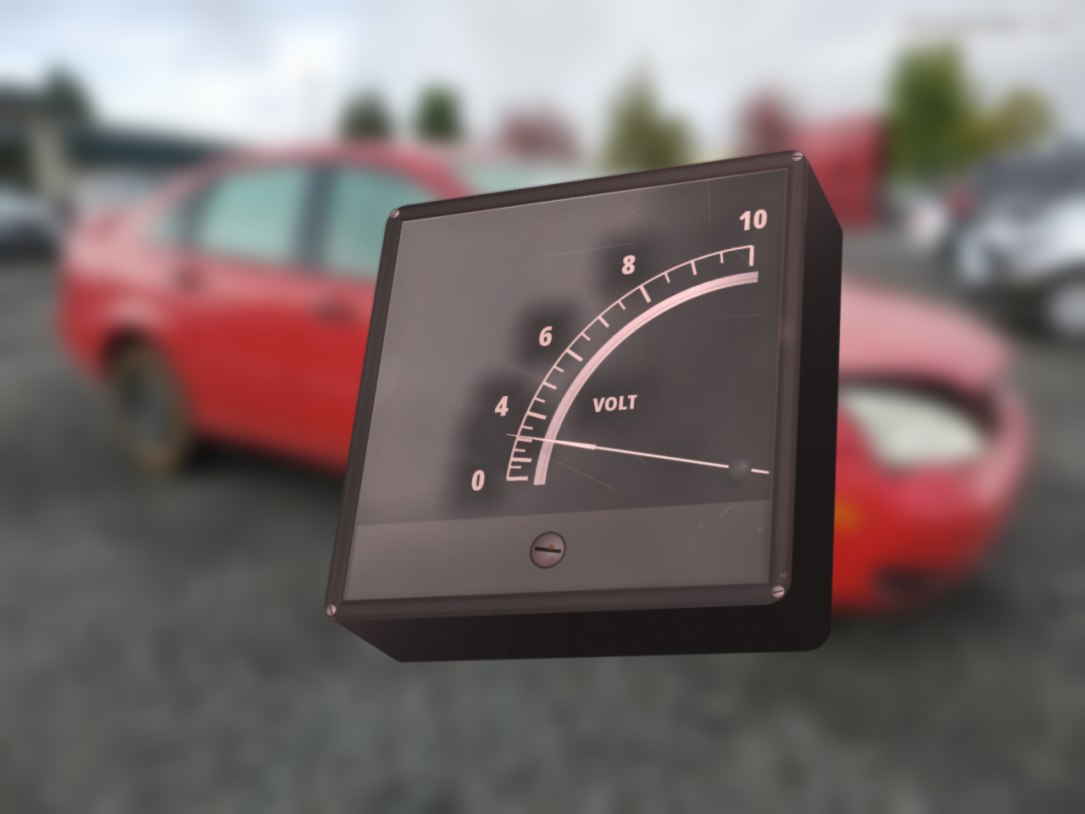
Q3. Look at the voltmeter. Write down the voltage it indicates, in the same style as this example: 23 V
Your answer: 3 V
